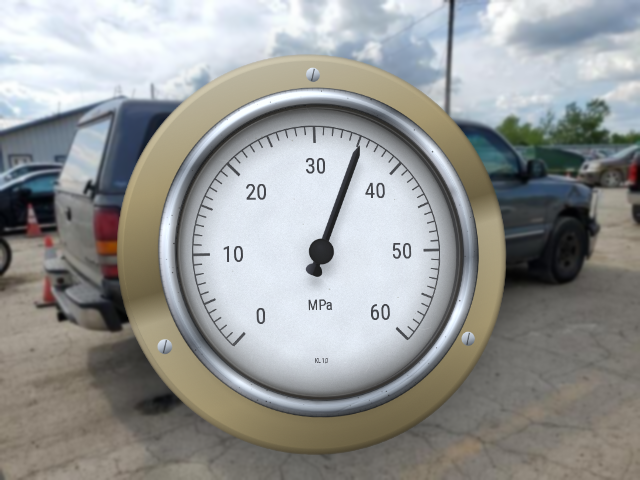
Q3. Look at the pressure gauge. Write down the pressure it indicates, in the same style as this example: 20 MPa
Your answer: 35 MPa
